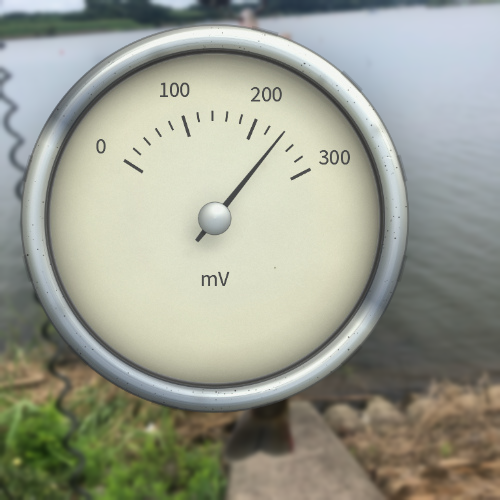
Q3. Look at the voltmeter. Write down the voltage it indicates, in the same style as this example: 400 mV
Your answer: 240 mV
